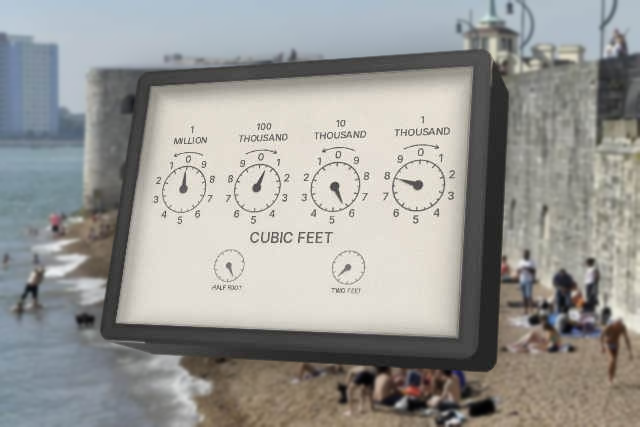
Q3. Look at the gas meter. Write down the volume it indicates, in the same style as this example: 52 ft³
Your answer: 5800 ft³
